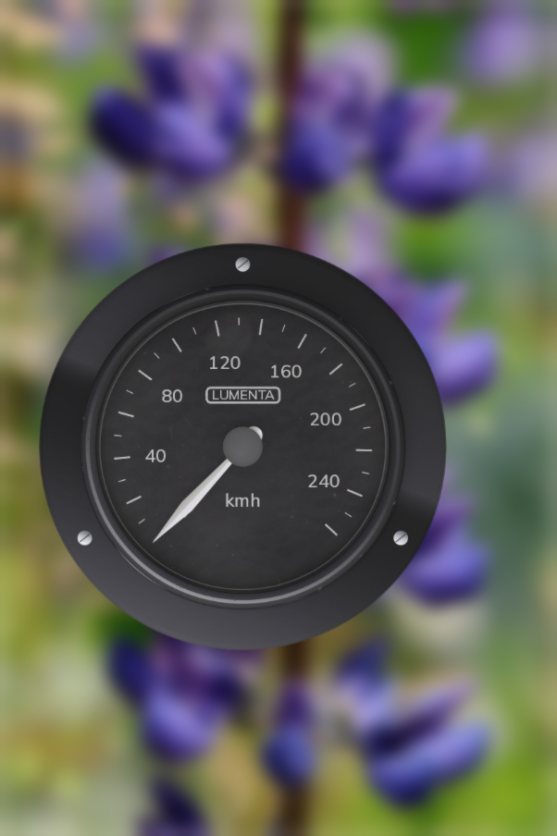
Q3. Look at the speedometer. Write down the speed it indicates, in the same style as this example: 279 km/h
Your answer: 0 km/h
